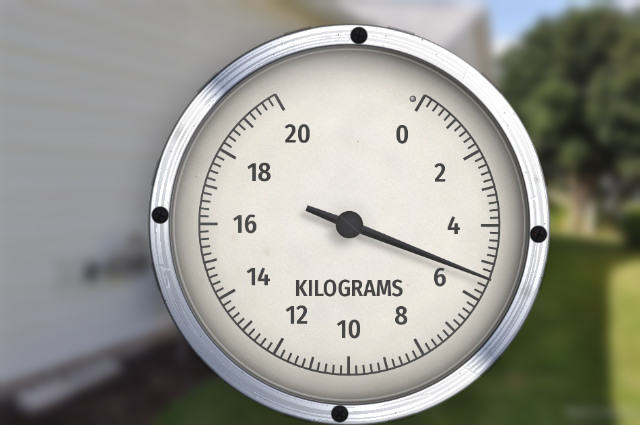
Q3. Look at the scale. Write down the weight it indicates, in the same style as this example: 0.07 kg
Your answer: 5.4 kg
